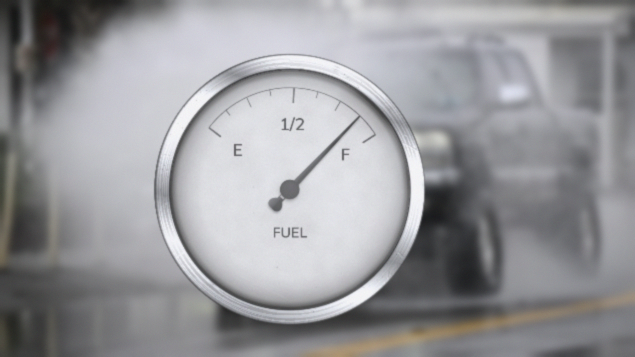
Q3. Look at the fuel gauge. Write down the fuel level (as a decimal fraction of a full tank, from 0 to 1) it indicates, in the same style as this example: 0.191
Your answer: 0.875
